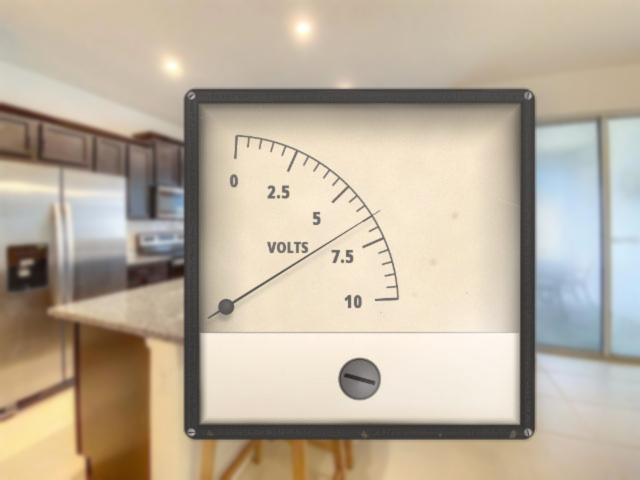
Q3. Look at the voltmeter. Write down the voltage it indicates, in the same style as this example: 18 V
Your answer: 6.5 V
